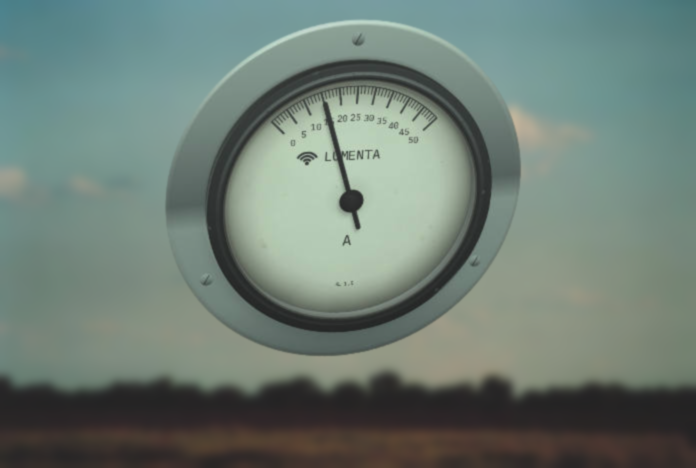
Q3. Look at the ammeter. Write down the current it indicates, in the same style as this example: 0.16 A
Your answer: 15 A
